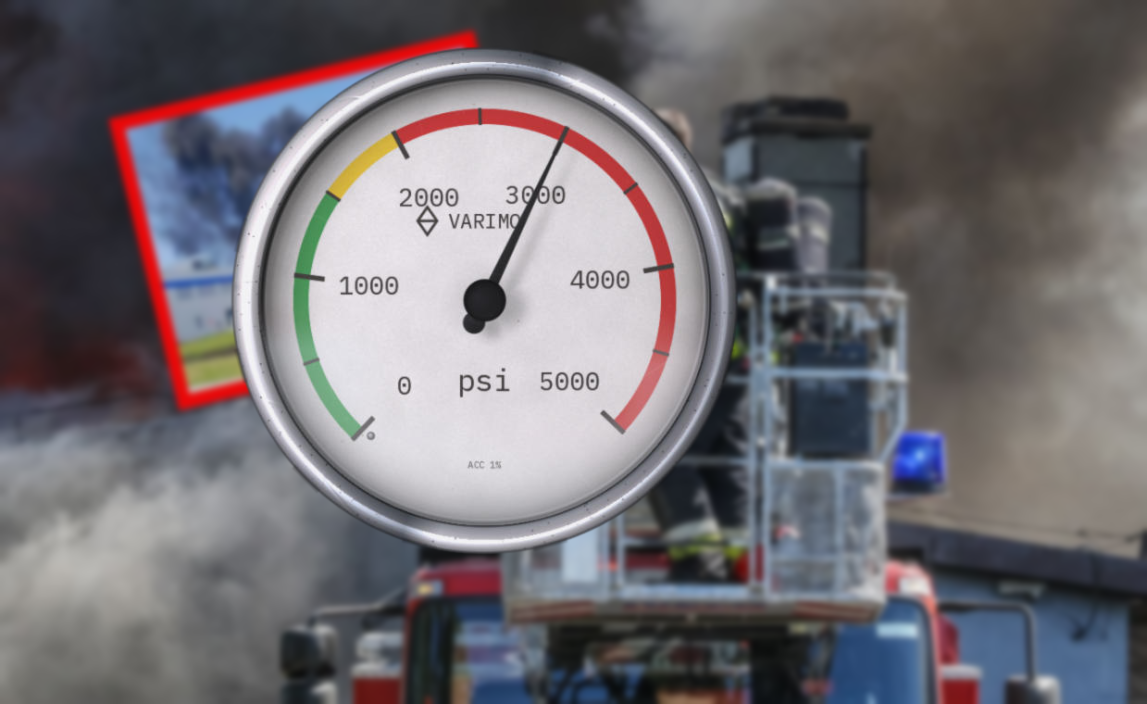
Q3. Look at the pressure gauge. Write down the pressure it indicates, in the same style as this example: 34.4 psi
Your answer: 3000 psi
